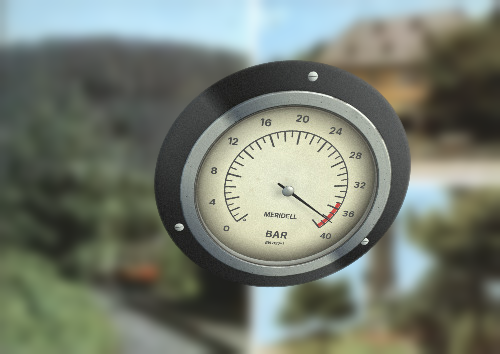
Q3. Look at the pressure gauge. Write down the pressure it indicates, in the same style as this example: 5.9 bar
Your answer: 38 bar
